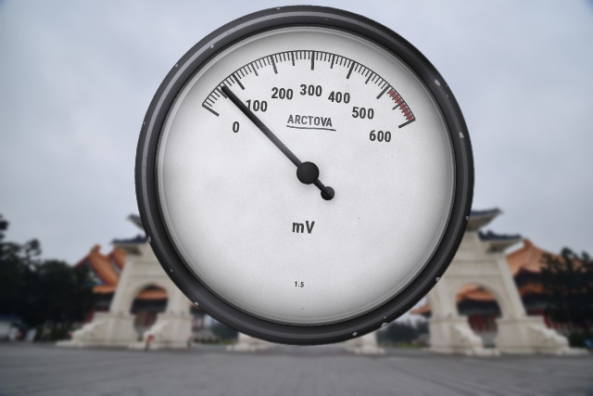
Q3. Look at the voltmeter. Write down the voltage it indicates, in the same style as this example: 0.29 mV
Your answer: 60 mV
